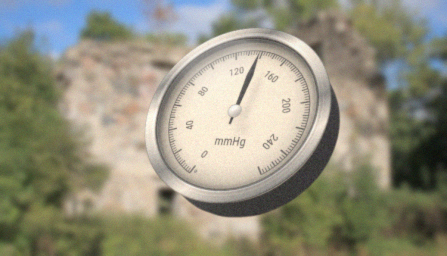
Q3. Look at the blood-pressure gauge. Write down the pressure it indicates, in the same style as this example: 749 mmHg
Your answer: 140 mmHg
